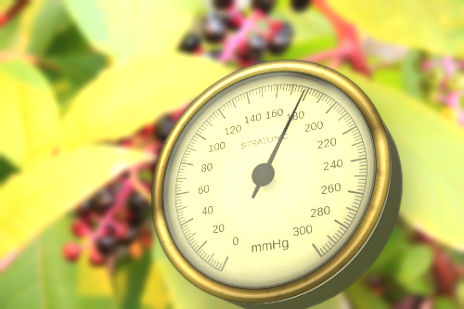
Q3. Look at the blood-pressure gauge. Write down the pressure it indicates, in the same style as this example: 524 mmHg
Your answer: 180 mmHg
